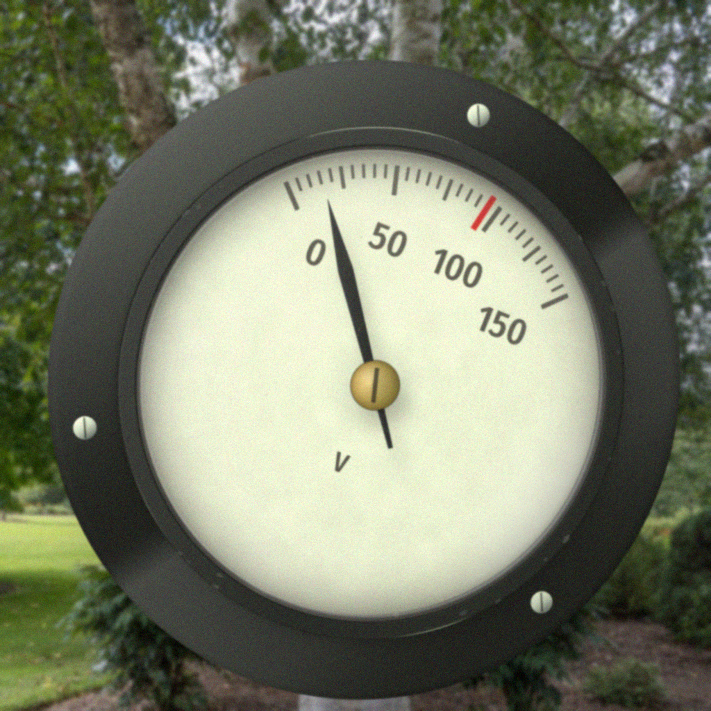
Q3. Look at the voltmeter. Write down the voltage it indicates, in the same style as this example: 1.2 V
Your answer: 15 V
